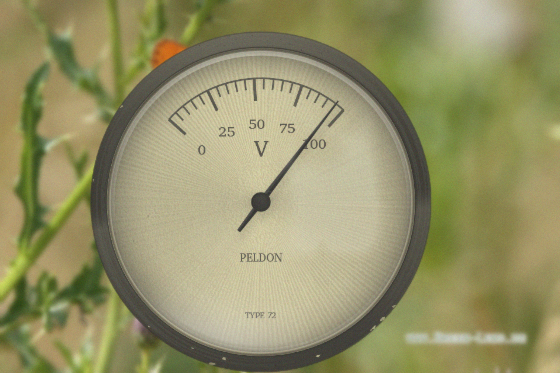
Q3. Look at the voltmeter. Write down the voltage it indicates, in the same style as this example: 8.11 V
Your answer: 95 V
